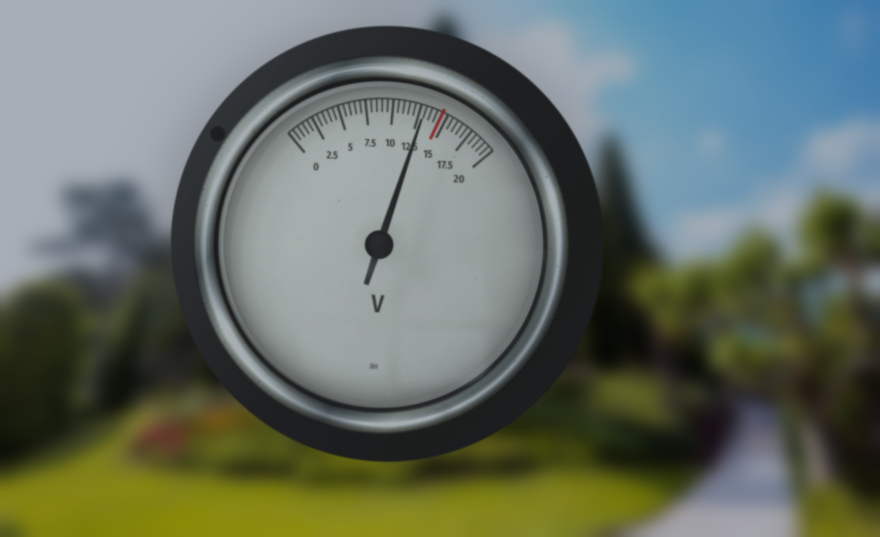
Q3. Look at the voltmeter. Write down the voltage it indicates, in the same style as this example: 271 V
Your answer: 13 V
